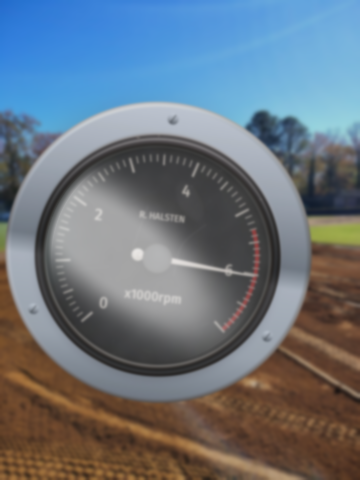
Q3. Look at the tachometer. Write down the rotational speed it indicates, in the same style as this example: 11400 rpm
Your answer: 6000 rpm
